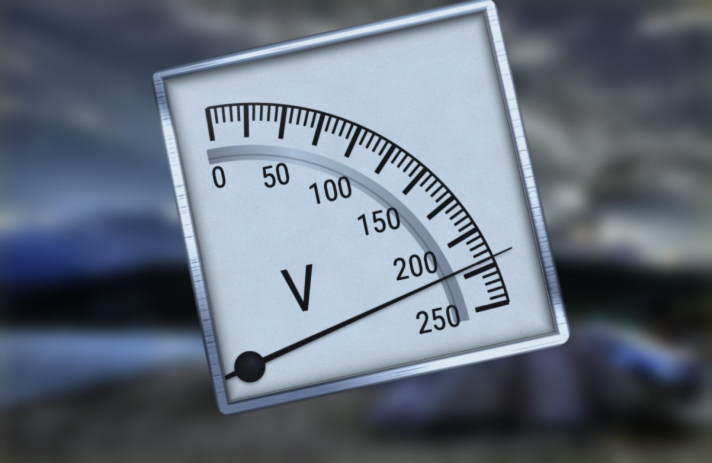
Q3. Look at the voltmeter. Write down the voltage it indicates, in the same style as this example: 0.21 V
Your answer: 220 V
